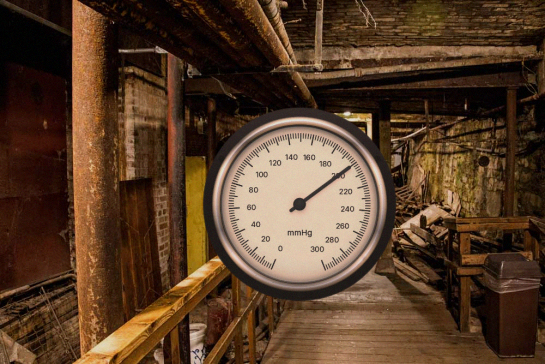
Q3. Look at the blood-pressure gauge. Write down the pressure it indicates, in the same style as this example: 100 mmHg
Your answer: 200 mmHg
